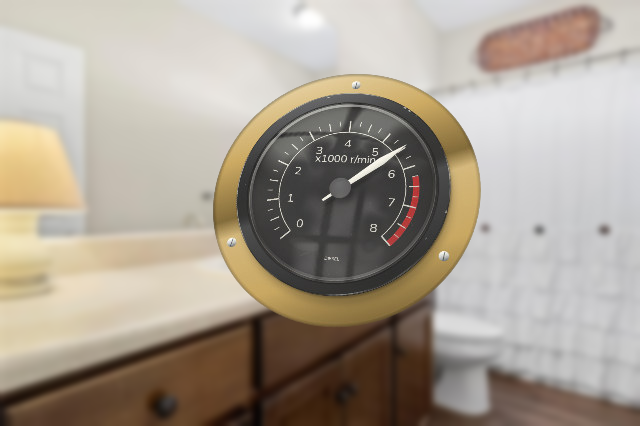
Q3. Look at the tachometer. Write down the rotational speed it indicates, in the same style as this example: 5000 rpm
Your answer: 5500 rpm
